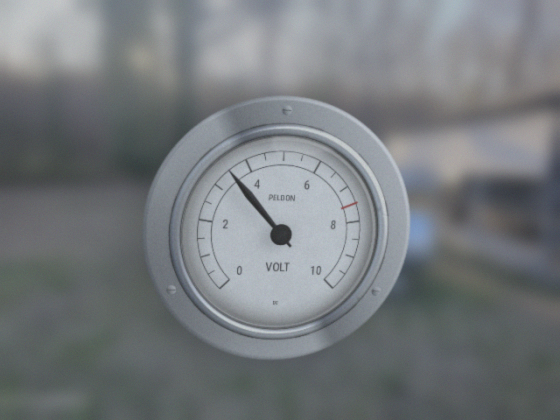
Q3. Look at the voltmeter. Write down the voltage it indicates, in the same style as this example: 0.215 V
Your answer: 3.5 V
